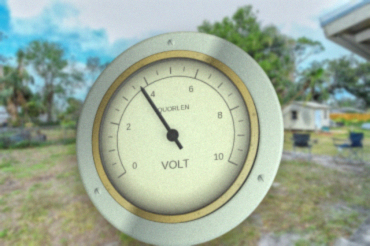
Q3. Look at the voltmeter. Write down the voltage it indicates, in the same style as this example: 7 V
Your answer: 3.75 V
